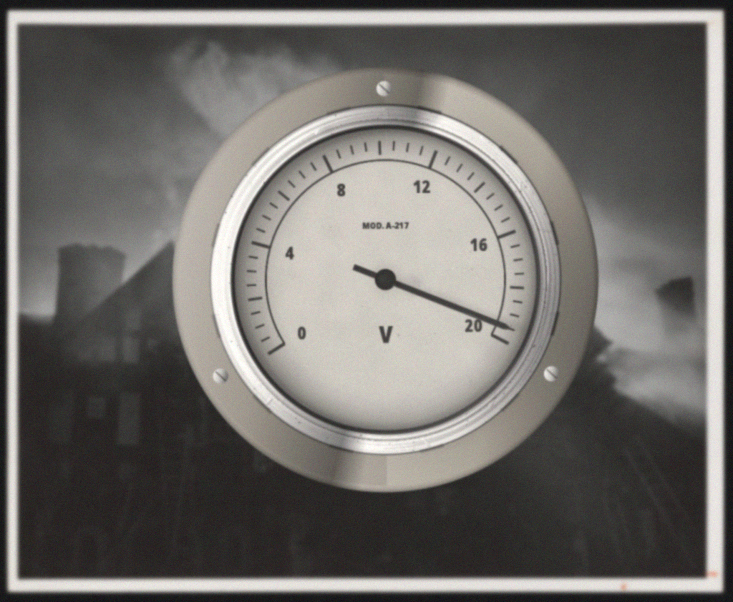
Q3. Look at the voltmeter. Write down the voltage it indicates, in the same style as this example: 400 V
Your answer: 19.5 V
